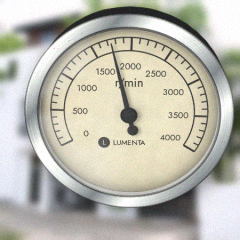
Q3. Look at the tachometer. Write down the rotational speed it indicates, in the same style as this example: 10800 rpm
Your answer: 1750 rpm
